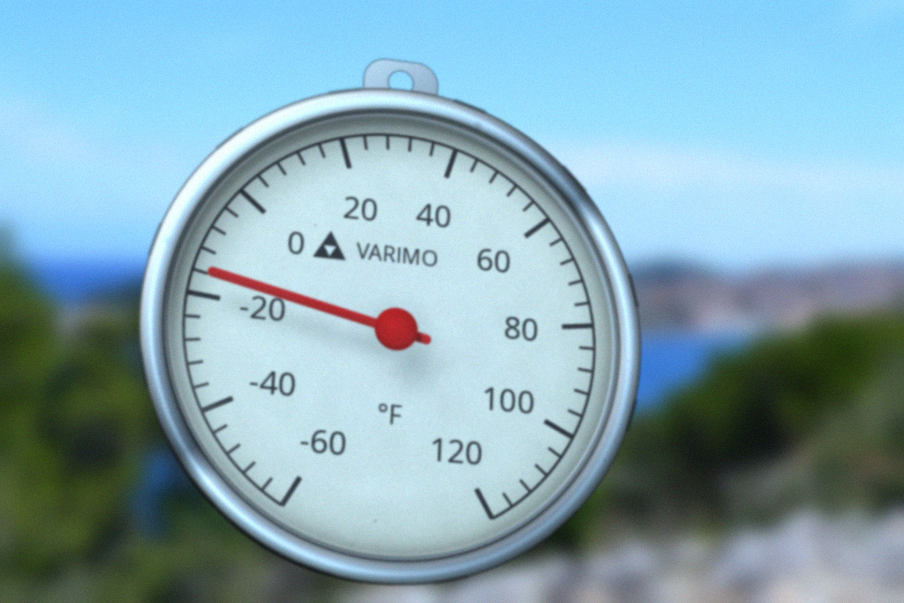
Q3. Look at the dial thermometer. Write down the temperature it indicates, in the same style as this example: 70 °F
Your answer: -16 °F
